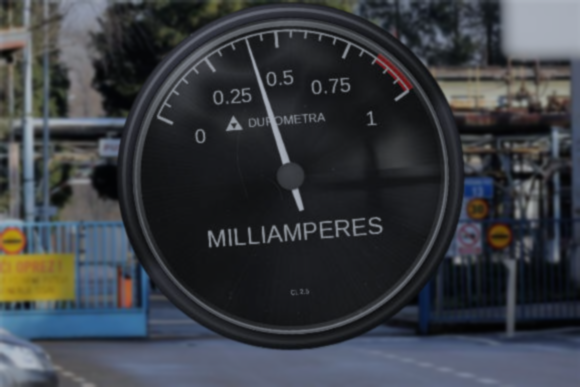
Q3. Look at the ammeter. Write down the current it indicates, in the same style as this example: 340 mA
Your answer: 0.4 mA
